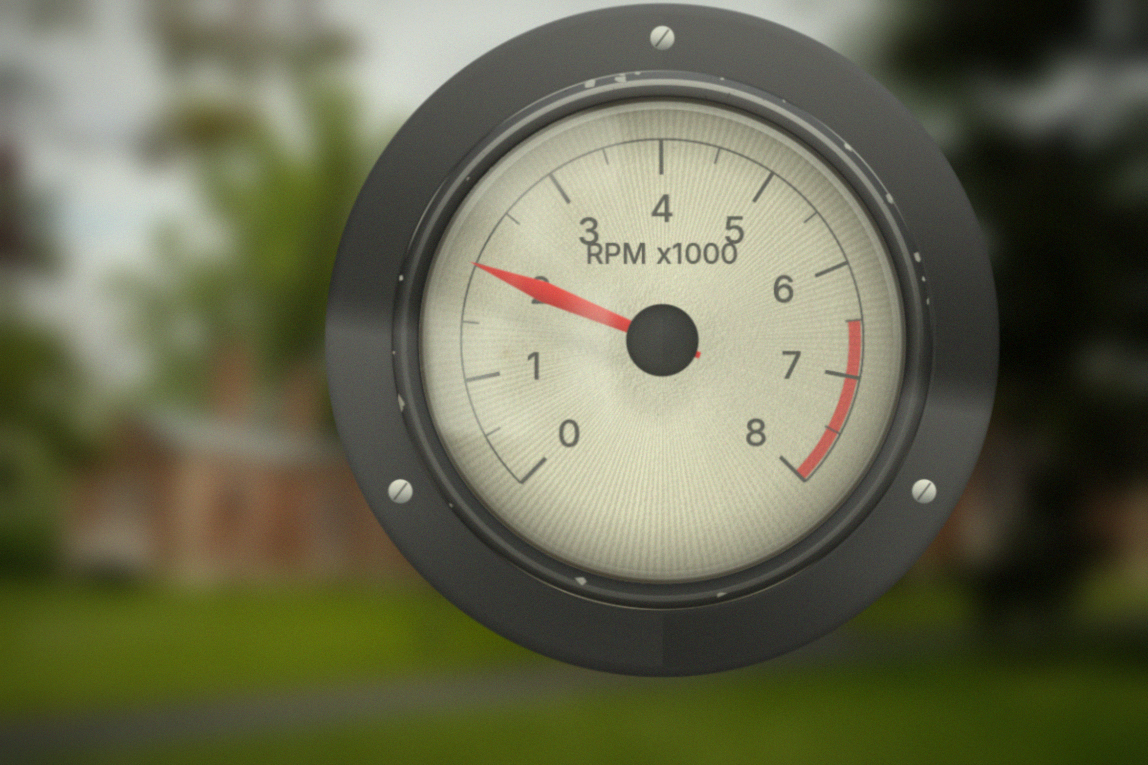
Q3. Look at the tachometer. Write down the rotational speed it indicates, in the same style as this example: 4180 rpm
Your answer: 2000 rpm
